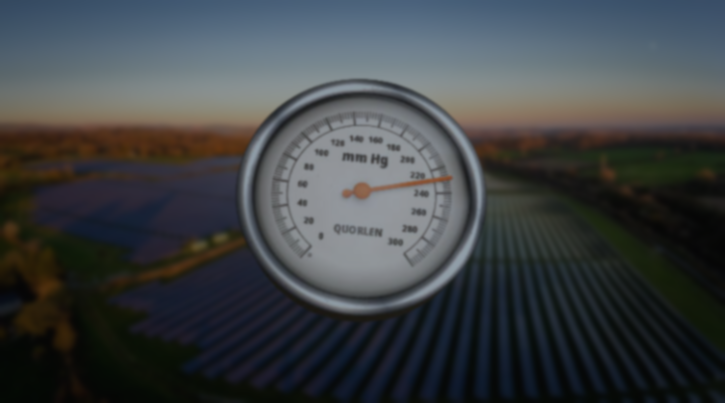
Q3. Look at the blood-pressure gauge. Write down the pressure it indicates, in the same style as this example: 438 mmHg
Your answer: 230 mmHg
